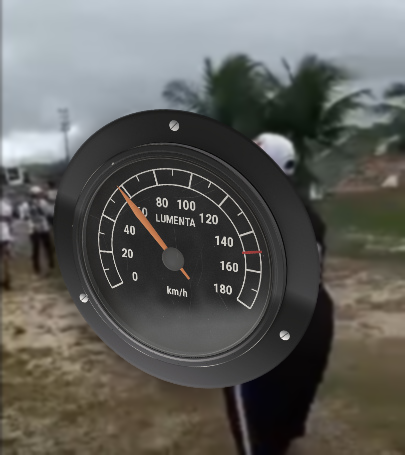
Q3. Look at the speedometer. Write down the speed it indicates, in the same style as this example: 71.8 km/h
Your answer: 60 km/h
